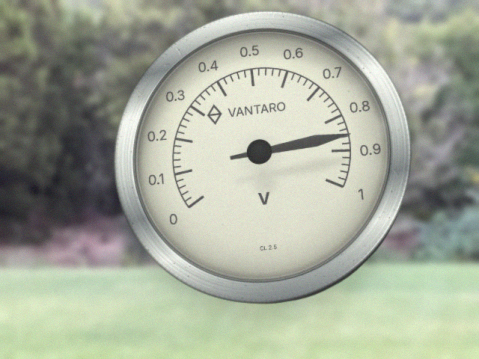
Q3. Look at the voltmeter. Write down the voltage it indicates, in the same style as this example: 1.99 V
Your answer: 0.86 V
